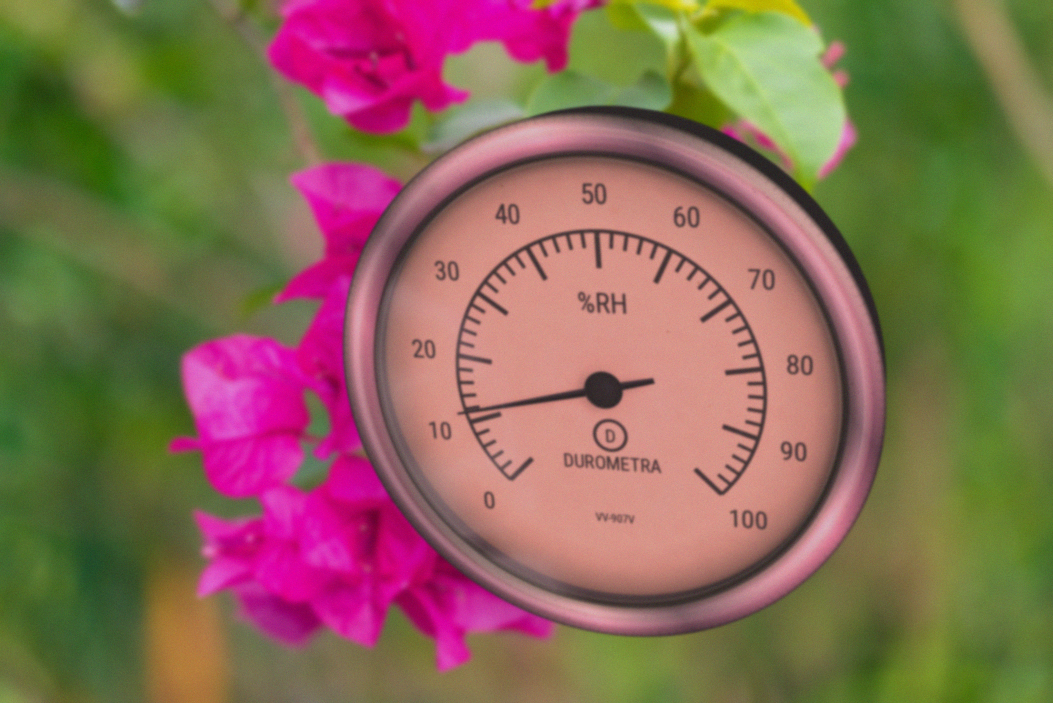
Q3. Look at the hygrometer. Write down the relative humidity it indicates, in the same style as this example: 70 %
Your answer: 12 %
